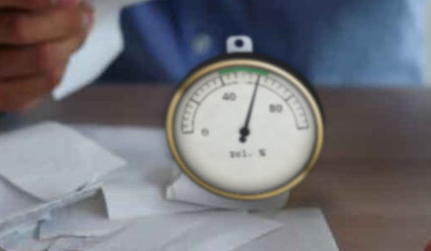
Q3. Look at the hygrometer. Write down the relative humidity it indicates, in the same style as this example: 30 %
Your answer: 60 %
